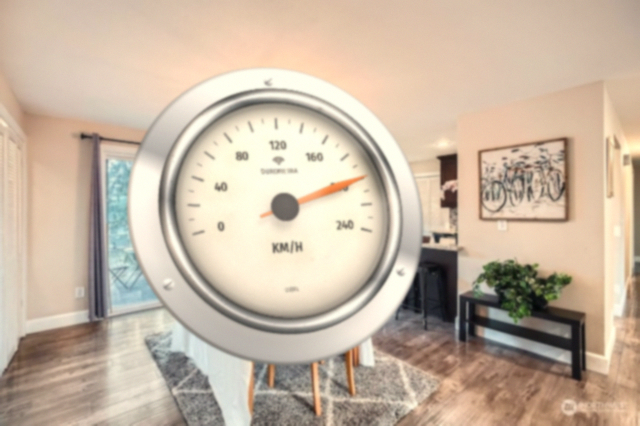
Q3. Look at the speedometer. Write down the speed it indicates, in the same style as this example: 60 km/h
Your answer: 200 km/h
